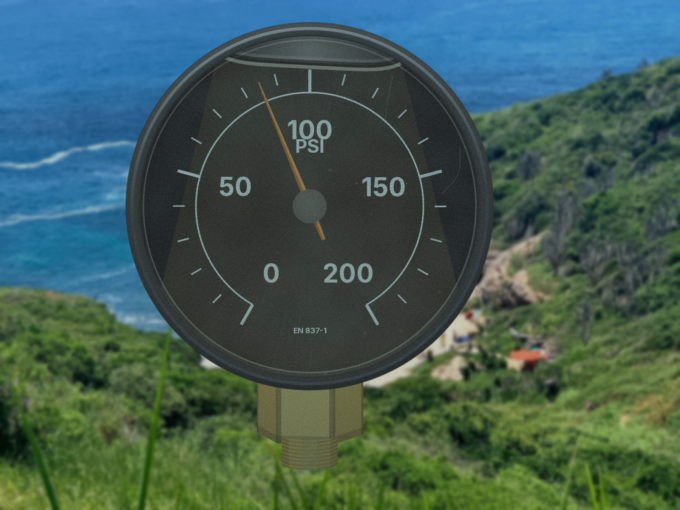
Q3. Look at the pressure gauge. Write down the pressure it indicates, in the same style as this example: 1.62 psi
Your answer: 85 psi
